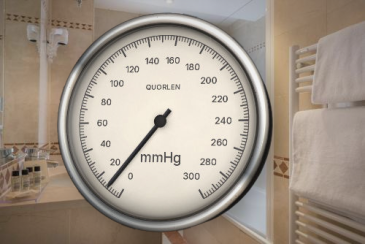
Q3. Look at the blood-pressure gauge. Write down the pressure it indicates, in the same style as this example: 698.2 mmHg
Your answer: 10 mmHg
